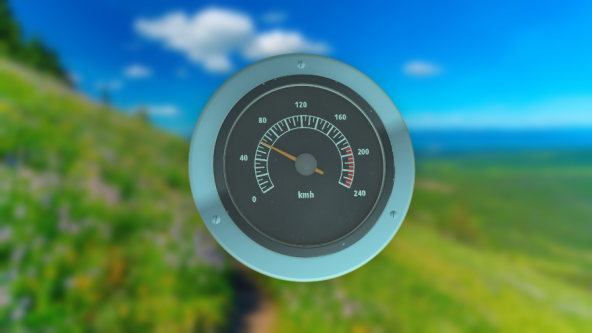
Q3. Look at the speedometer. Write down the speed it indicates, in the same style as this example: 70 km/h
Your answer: 60 km/h
